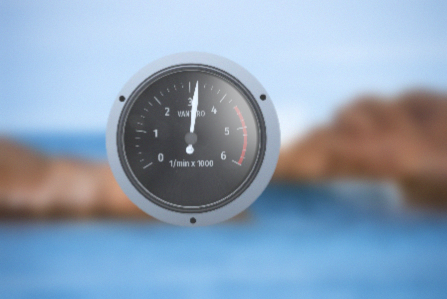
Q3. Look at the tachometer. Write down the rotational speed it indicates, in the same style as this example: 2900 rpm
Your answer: 3200 rpm
